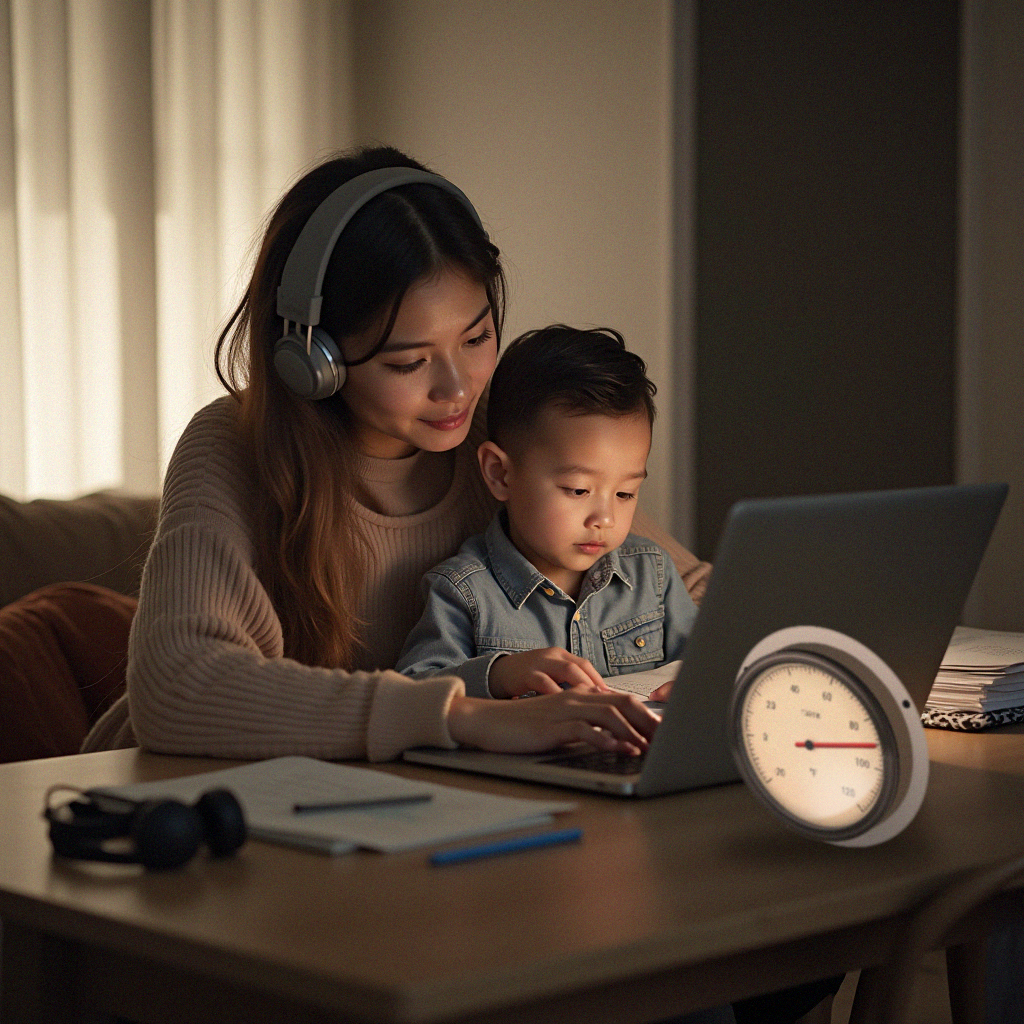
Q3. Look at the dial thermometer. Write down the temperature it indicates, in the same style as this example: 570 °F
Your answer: 90 °F
